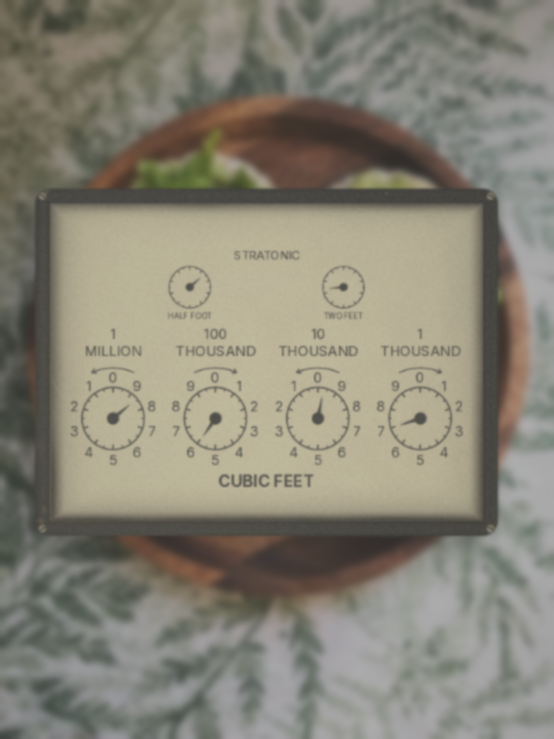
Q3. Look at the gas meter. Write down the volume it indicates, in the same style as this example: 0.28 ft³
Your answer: 859700 ft³
